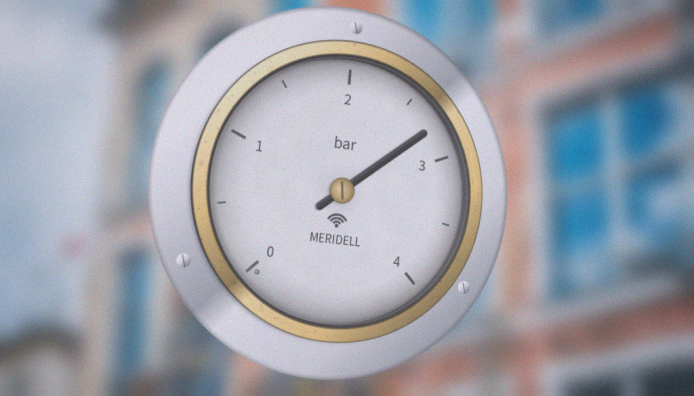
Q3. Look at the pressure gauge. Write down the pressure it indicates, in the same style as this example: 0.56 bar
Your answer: 2.75 bar
